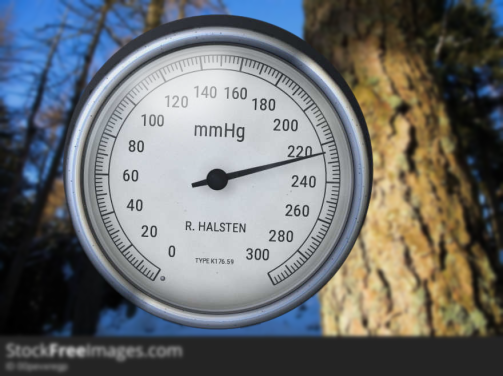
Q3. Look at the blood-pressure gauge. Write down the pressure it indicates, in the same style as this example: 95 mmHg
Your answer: 224 mmHg
